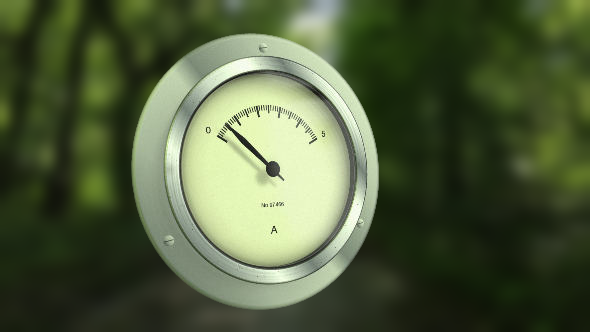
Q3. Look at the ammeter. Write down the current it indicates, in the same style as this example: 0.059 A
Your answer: 0.5 A
